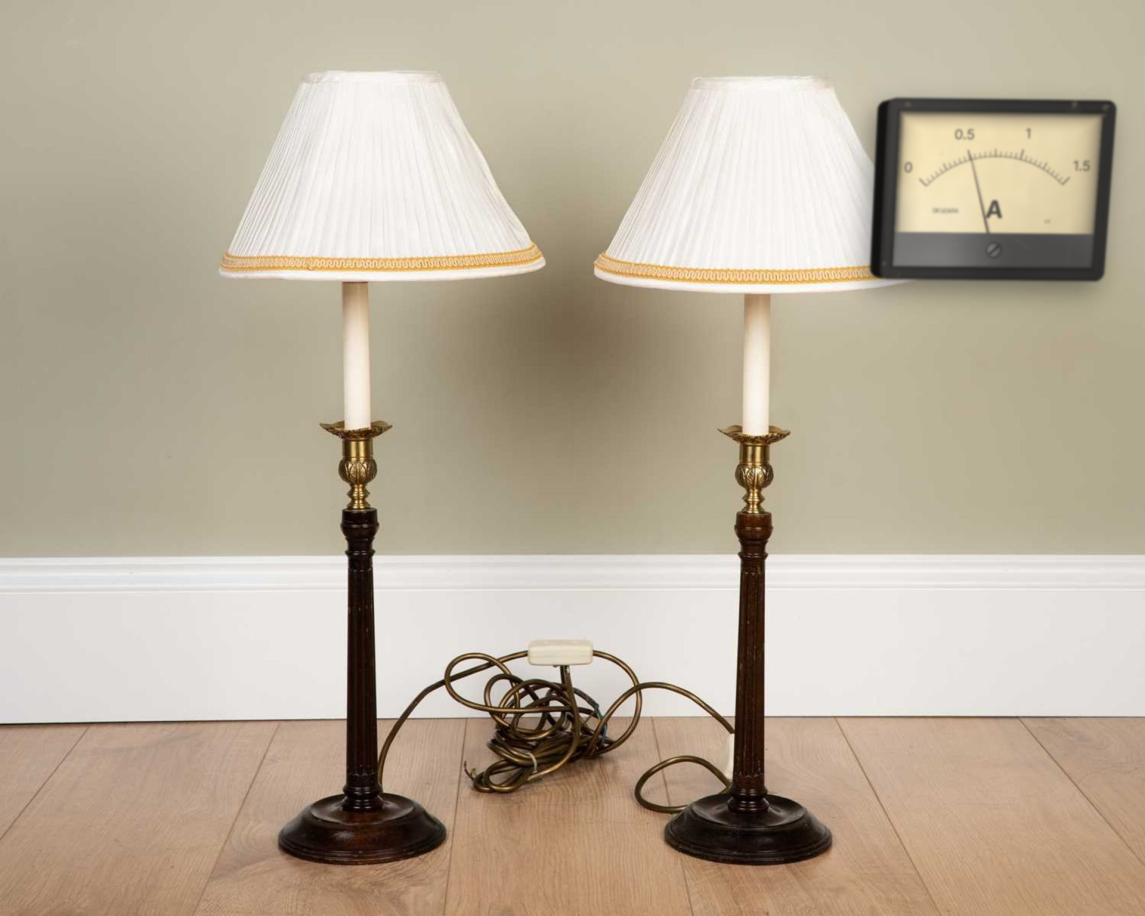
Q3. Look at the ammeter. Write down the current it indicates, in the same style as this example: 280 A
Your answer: 0.5 A
